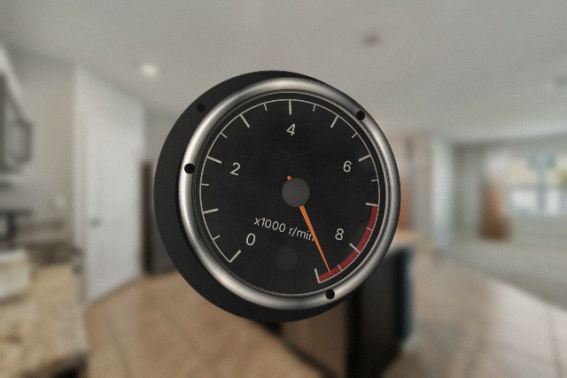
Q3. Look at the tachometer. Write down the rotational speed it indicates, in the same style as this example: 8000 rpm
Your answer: 8750 rpm
